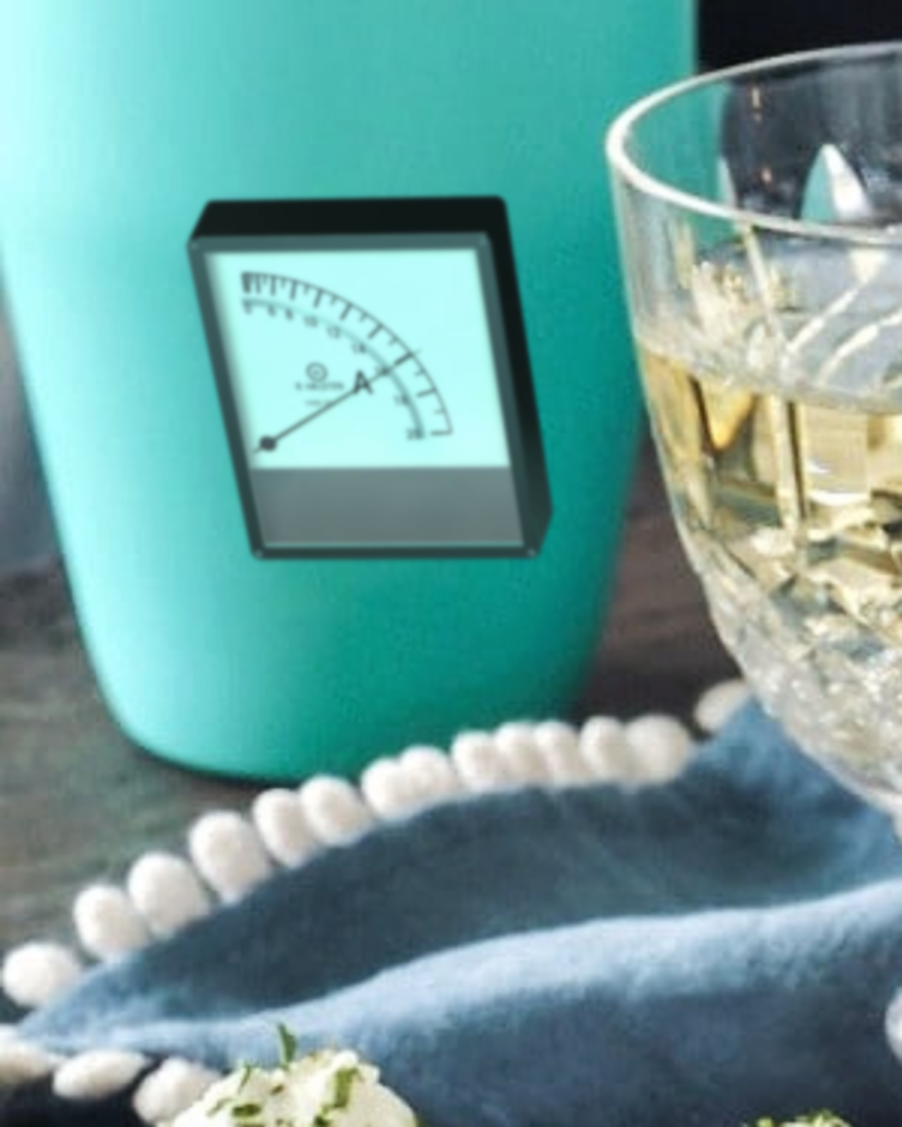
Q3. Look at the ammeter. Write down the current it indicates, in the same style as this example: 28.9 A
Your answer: 16 A
